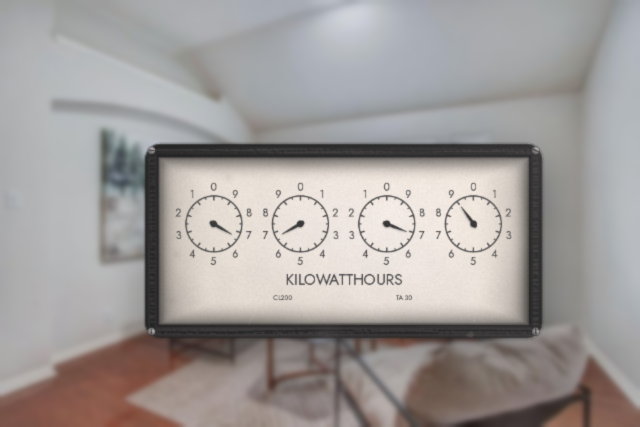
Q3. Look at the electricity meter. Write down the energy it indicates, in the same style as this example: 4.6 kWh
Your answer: 6669 kWh
